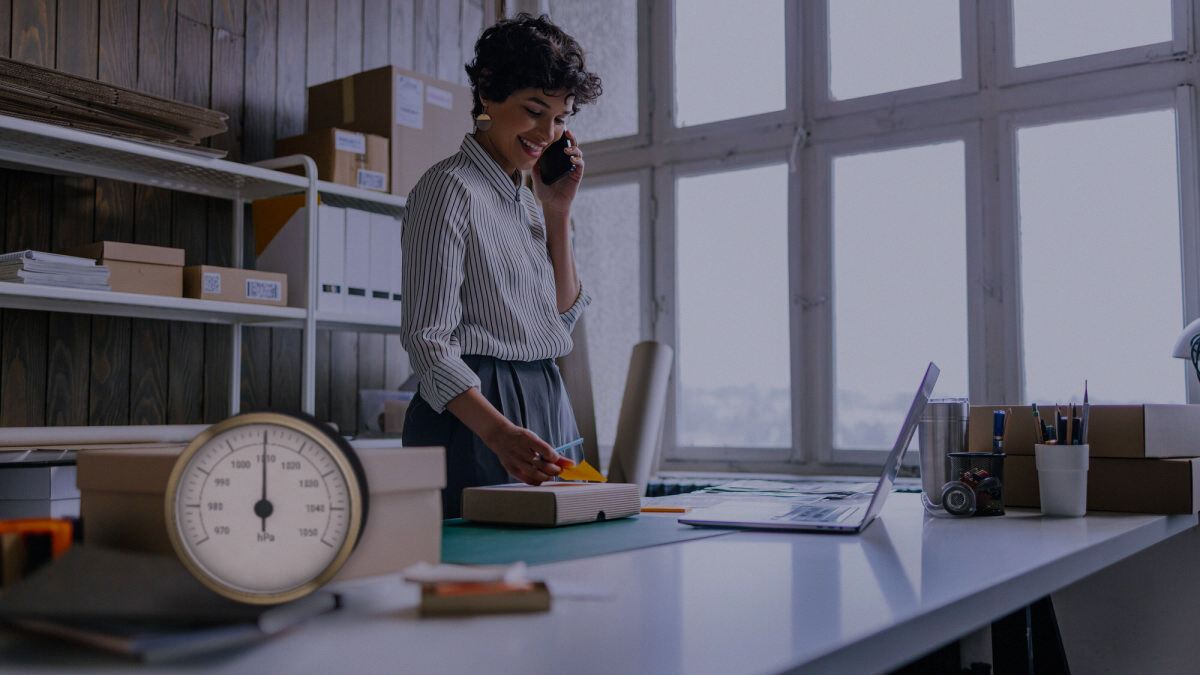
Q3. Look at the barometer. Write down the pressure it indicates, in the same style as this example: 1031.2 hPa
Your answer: 1010 hPa
